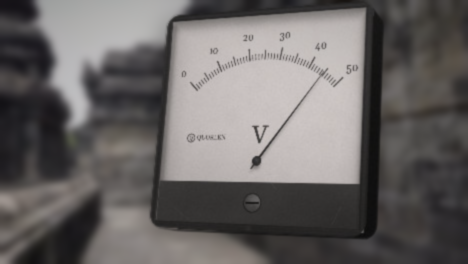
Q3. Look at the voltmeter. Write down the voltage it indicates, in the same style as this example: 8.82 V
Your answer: 45 V
